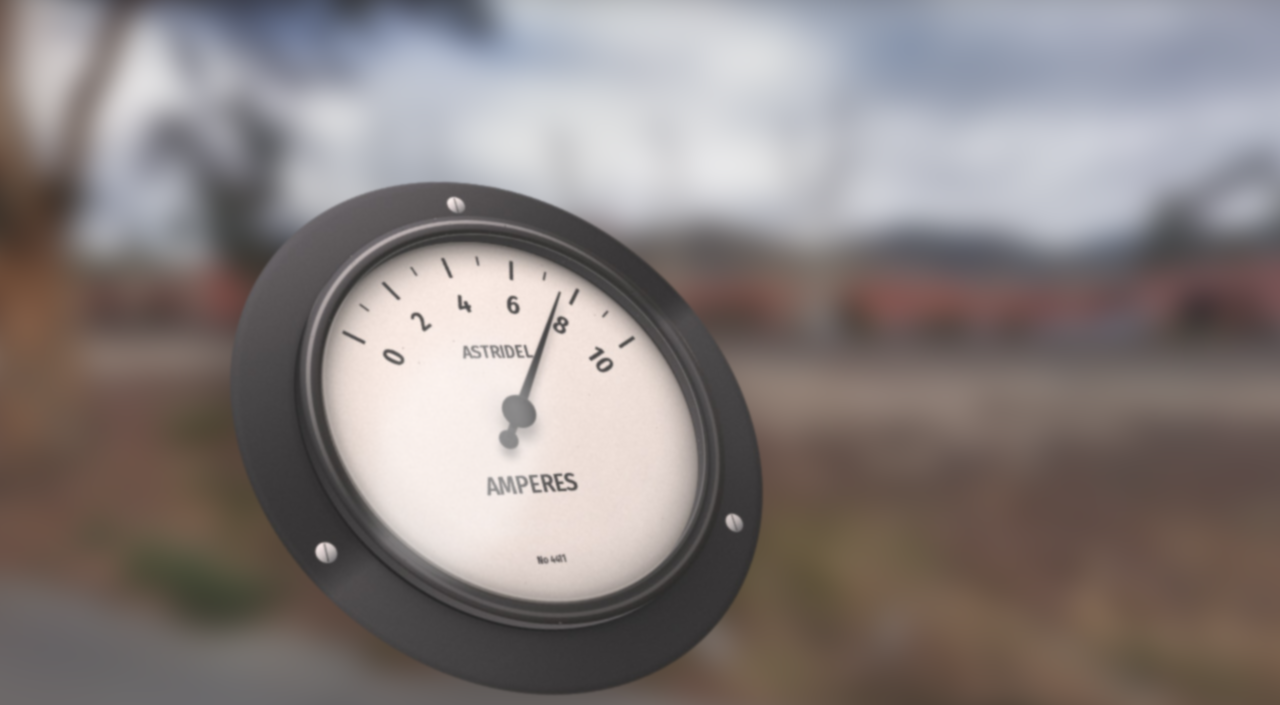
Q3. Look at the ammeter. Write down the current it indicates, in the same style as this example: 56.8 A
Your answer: 7.5 A
